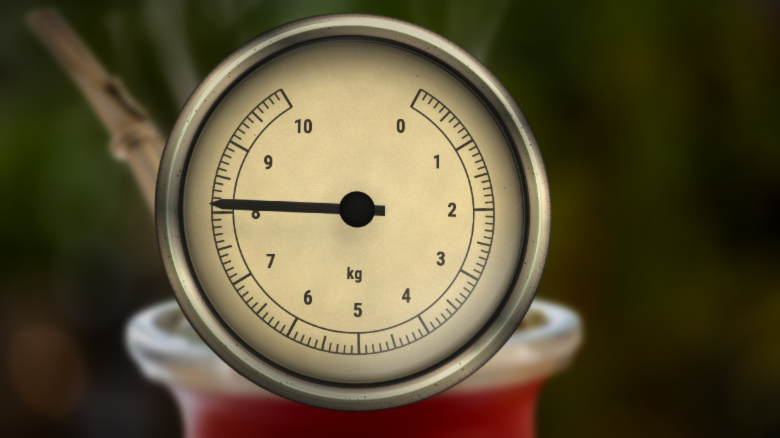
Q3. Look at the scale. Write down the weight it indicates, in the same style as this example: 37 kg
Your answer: 8.1 kg
